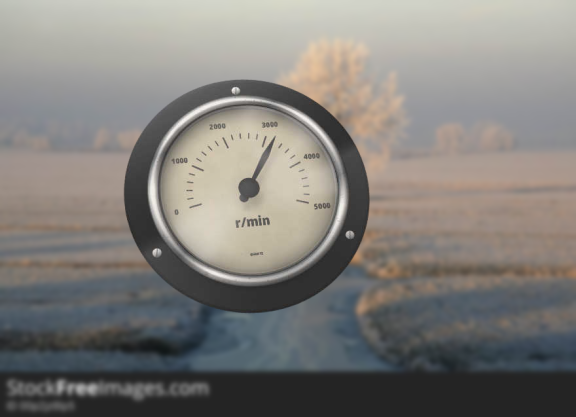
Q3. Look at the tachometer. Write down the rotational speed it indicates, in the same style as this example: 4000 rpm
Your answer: 3200 rpm
